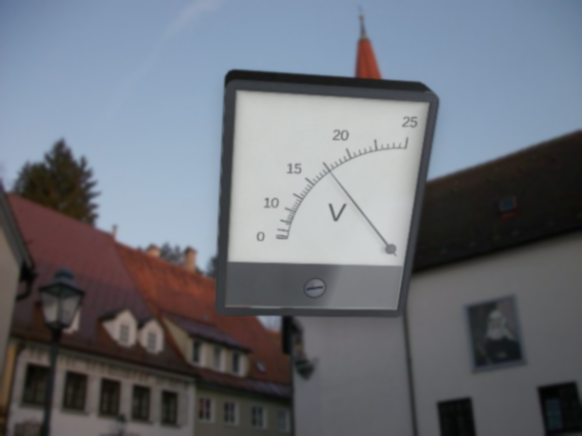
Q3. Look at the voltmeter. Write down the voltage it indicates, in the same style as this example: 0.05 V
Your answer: 17.5 V
